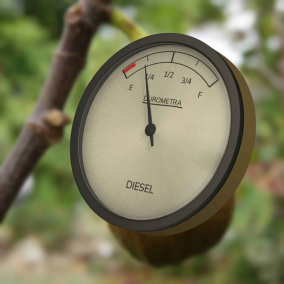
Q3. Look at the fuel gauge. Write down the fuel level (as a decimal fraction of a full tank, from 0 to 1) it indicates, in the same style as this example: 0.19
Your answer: 0.25
